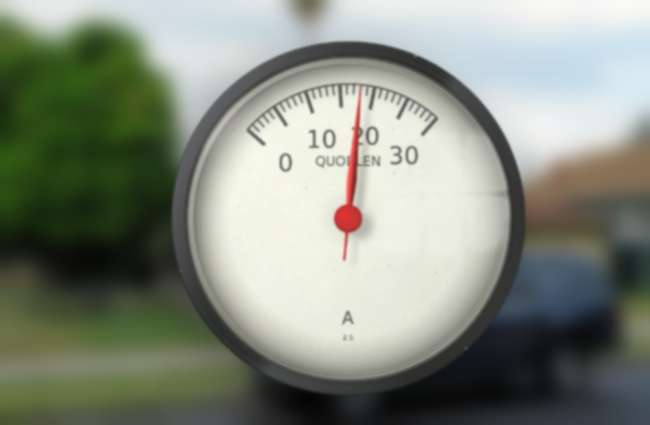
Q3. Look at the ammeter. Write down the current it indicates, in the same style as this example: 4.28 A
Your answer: 18 A
